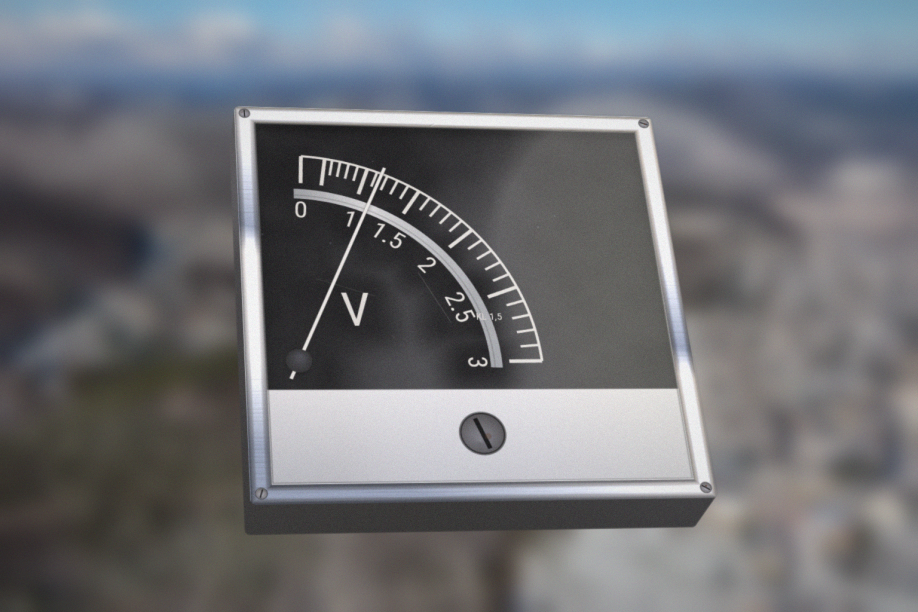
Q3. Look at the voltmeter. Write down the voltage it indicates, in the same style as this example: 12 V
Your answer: 1.15 V
